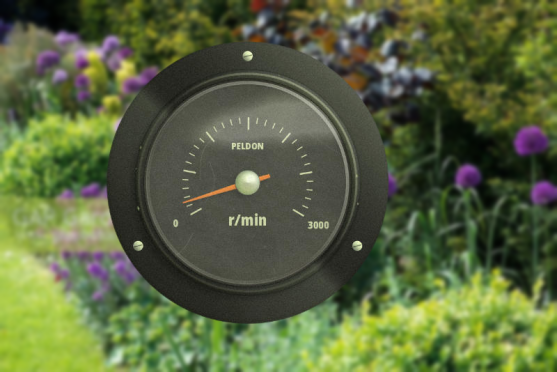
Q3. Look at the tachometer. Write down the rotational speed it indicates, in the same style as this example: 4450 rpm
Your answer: 150 rpm
